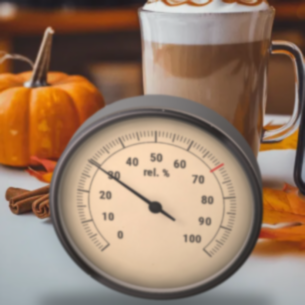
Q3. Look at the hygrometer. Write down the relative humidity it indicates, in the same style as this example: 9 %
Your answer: 30 %
